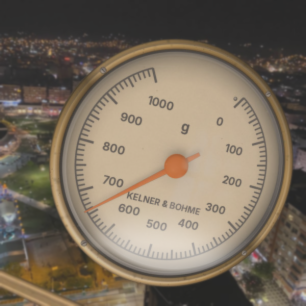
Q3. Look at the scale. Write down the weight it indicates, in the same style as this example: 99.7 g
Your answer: 660 g
